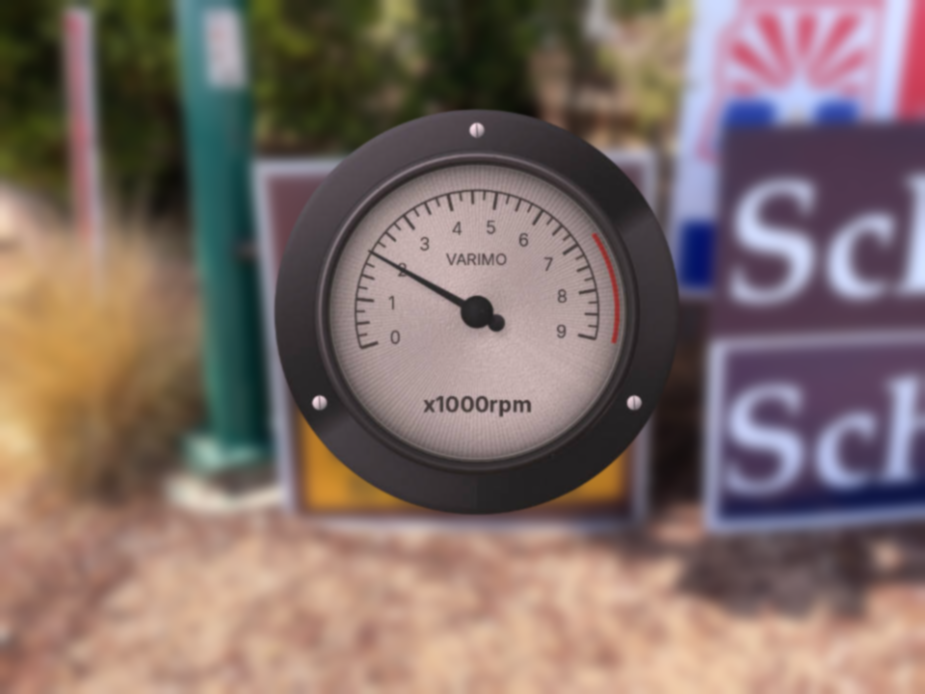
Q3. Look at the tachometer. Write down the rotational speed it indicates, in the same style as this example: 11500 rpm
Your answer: 2000 rpm
